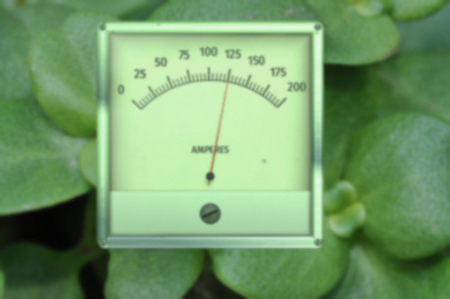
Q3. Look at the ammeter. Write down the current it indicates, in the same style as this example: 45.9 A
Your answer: 125 A
